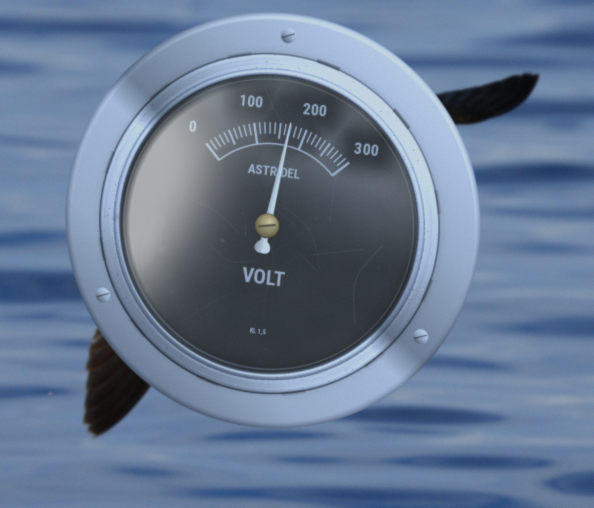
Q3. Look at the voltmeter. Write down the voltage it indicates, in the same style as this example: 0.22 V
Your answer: 170 V
